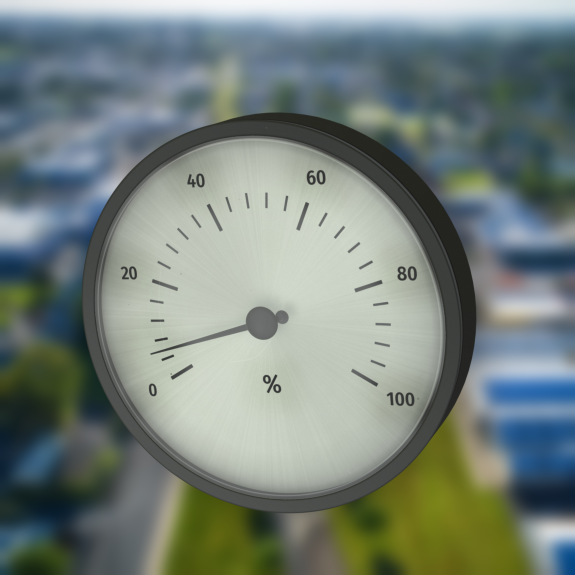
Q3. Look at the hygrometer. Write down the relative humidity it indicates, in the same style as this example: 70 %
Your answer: 6 %
